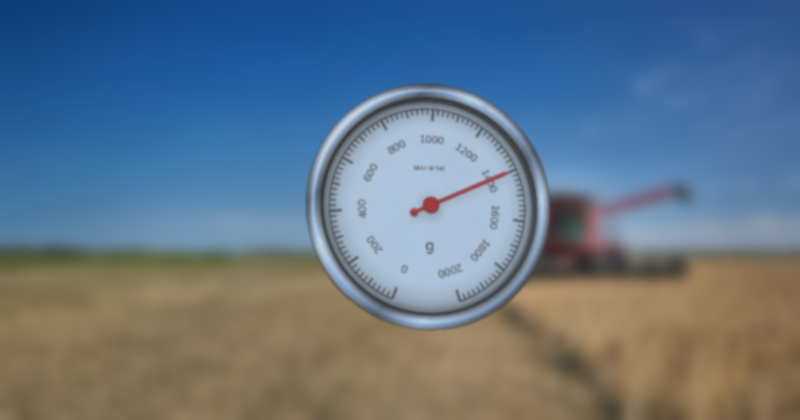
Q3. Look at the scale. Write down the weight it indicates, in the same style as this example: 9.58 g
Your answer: 1400 g
